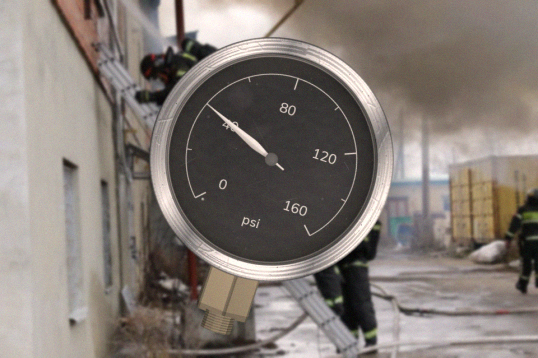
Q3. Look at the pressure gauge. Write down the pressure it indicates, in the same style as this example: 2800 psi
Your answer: 40 psi
